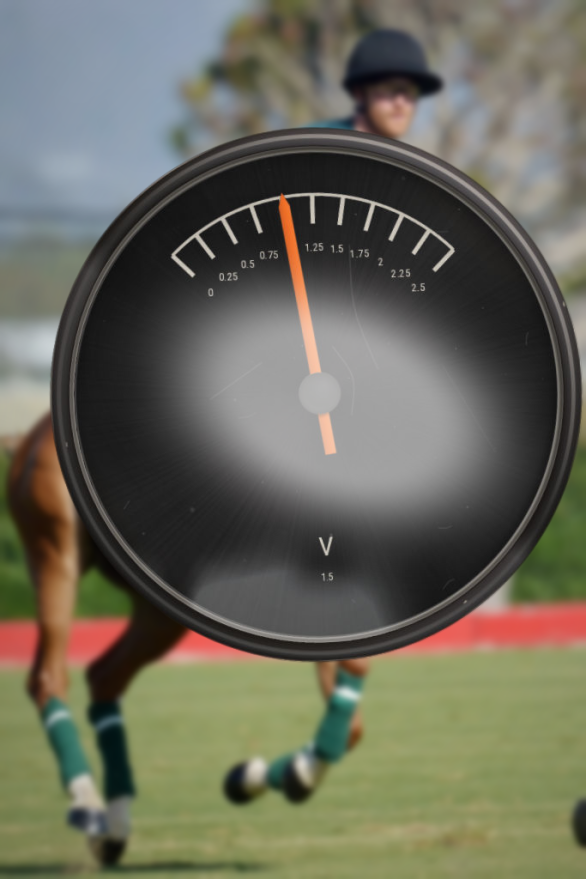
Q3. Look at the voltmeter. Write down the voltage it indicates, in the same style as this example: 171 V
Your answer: 1 V
